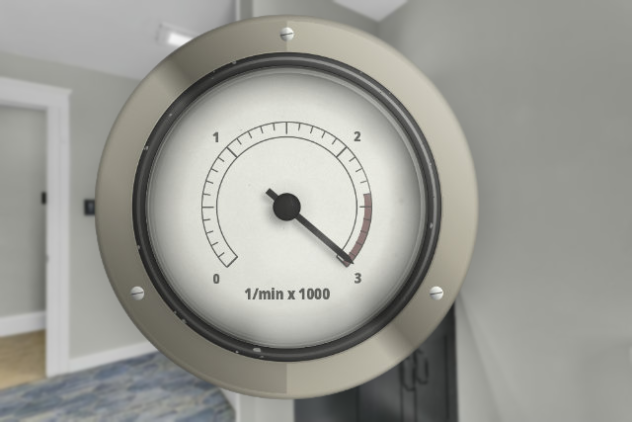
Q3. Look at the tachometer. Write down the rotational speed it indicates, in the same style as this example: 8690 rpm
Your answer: 2950 rpm
